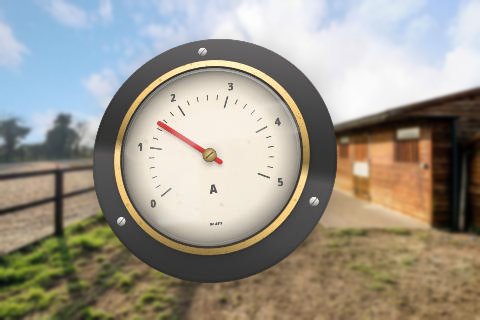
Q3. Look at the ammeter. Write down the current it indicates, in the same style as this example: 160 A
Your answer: 1.5 A
